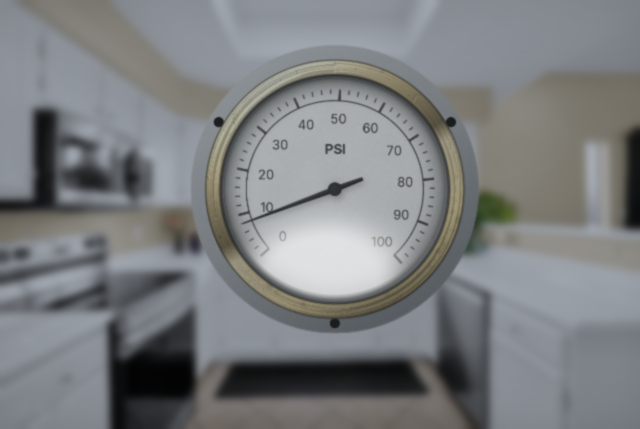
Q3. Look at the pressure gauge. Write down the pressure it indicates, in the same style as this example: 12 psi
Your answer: 8 psi
